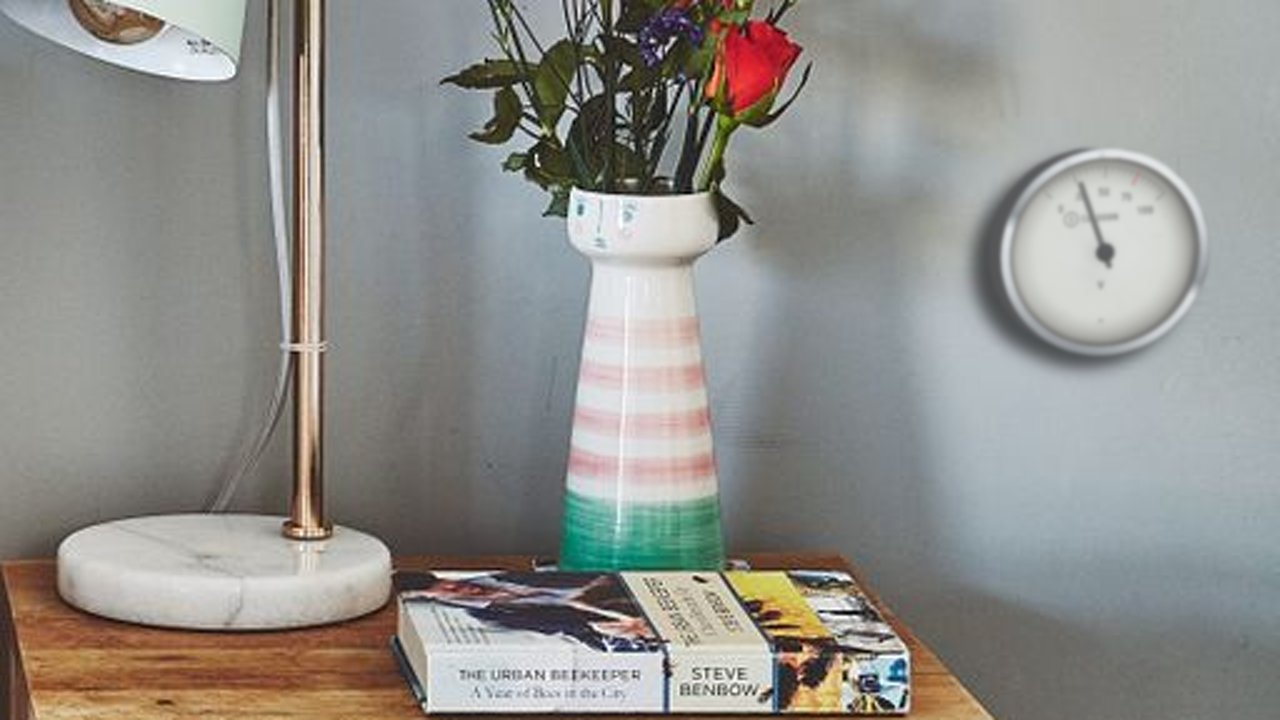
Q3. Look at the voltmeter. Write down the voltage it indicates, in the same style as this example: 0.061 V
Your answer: 25 V
